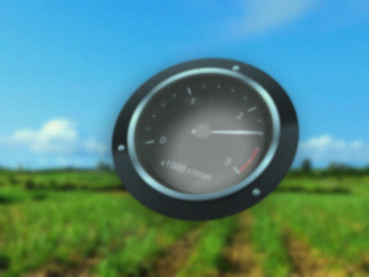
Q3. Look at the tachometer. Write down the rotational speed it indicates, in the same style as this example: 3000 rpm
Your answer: 2400 rpm
